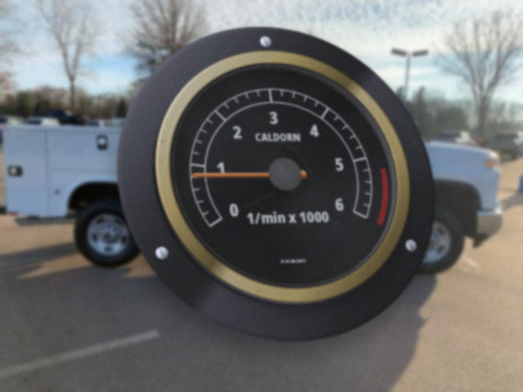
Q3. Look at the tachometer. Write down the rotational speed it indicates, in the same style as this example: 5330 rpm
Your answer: 800 rpm
